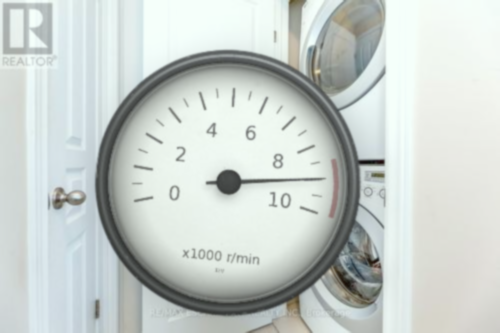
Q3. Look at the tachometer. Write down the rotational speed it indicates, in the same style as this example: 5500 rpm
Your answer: 9000 rpm
